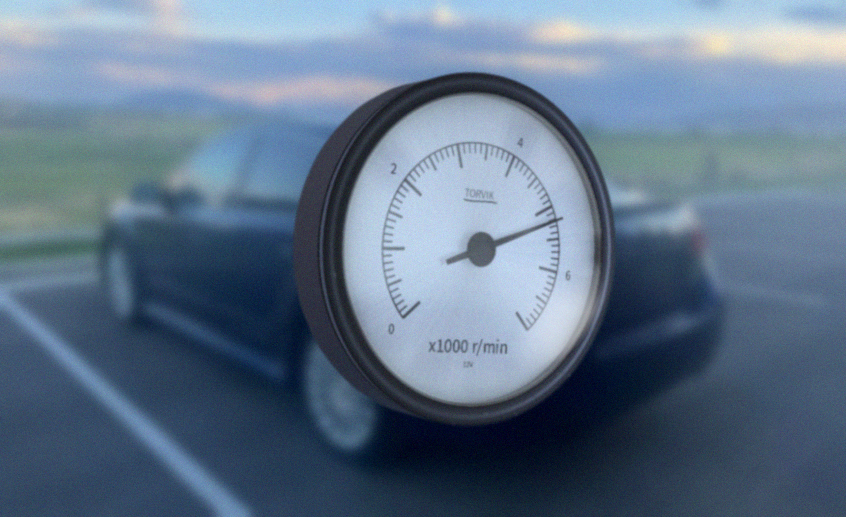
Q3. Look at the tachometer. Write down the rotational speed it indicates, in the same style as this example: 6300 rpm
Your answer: 5200 rpm
